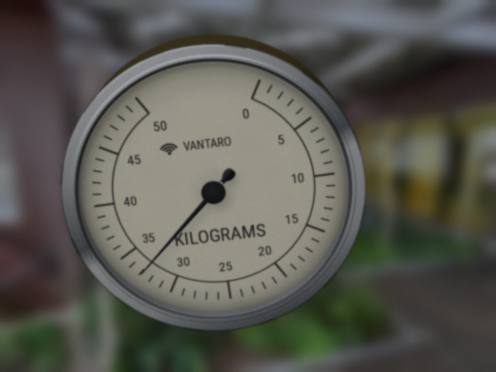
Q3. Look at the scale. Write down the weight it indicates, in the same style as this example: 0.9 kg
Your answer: 33 kg
